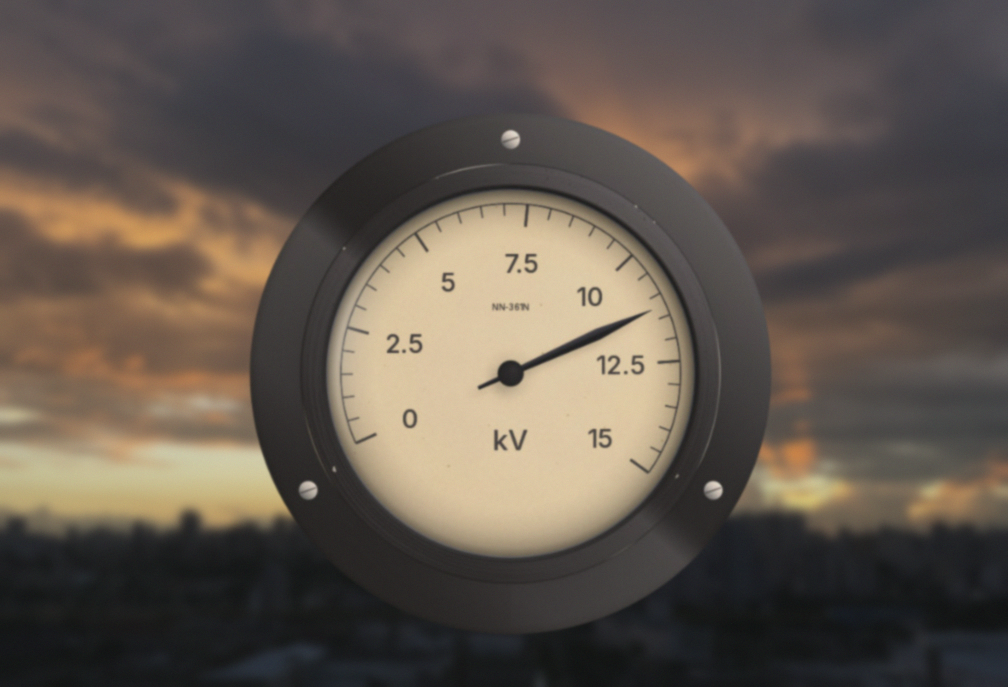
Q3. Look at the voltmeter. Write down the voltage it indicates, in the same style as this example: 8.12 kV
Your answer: 11.25 kV
